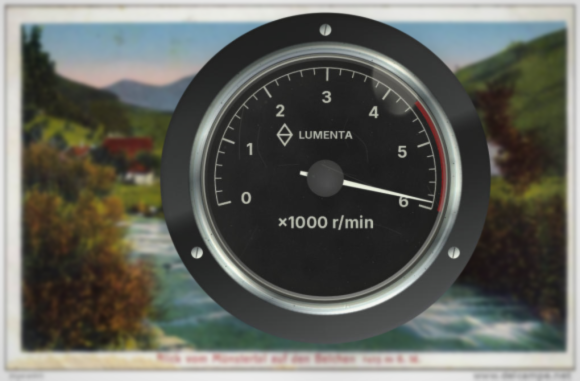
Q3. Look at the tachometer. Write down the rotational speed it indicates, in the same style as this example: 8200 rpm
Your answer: 5900 rpm
